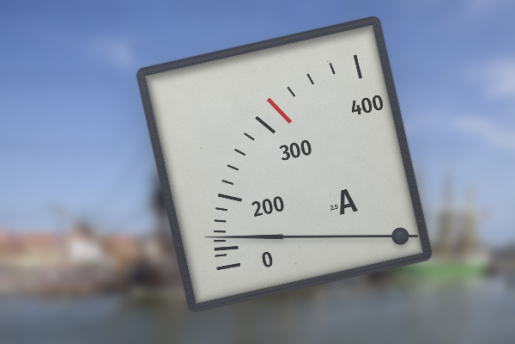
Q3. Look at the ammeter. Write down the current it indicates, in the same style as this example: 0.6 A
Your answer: 130 A
